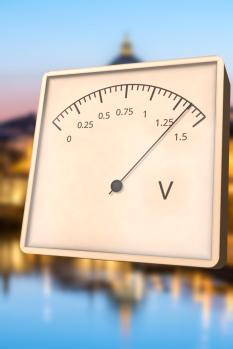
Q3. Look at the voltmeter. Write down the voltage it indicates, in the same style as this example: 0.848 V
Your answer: 1.35 V
